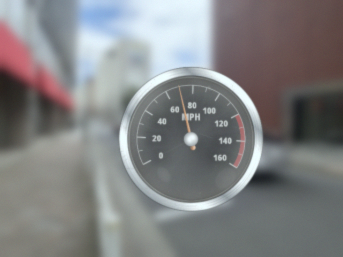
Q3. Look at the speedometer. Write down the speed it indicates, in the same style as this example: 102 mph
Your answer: 70 mph
